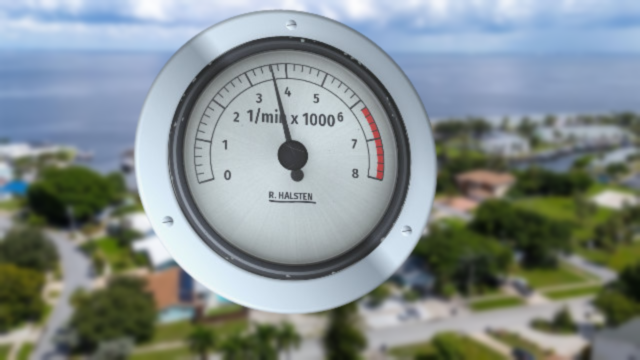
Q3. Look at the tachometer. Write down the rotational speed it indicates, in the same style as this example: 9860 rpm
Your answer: 3600 rpm
